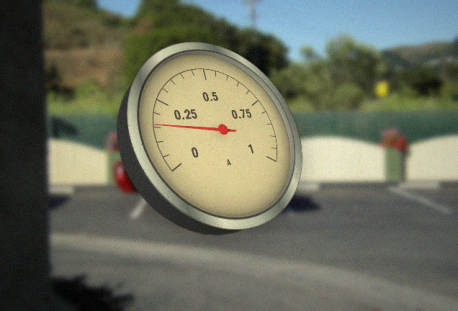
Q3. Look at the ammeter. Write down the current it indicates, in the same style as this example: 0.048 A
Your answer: 0.15 A
